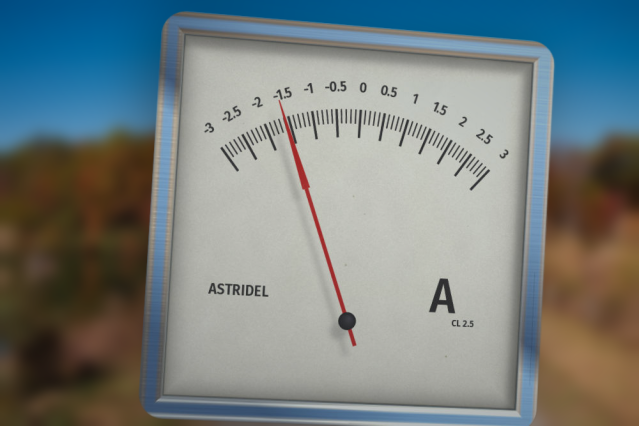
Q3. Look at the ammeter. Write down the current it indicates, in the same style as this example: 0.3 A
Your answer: -1.6 A
